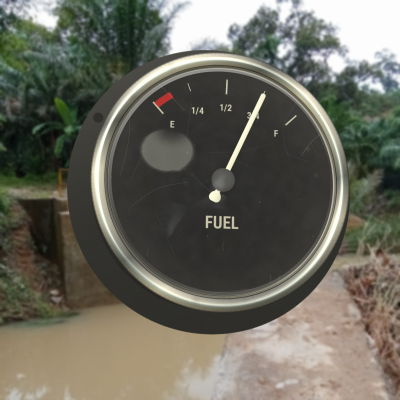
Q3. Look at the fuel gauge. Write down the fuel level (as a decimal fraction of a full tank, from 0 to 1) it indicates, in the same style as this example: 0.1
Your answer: 0.75
